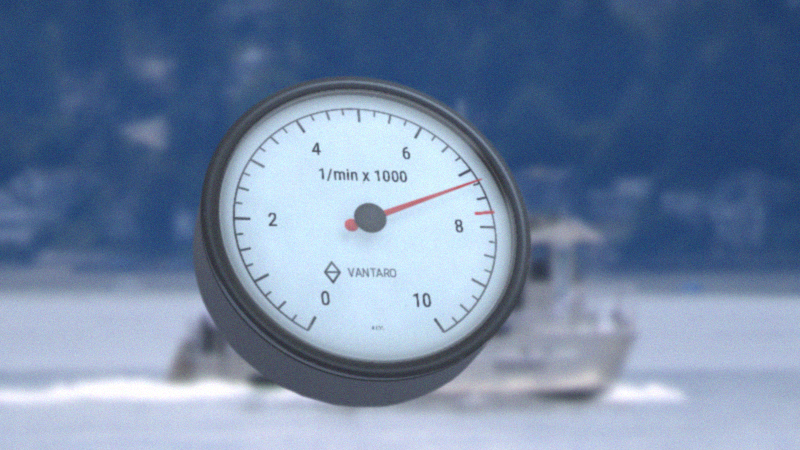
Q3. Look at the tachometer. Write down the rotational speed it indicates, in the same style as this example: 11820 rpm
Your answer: 7250 rpm
